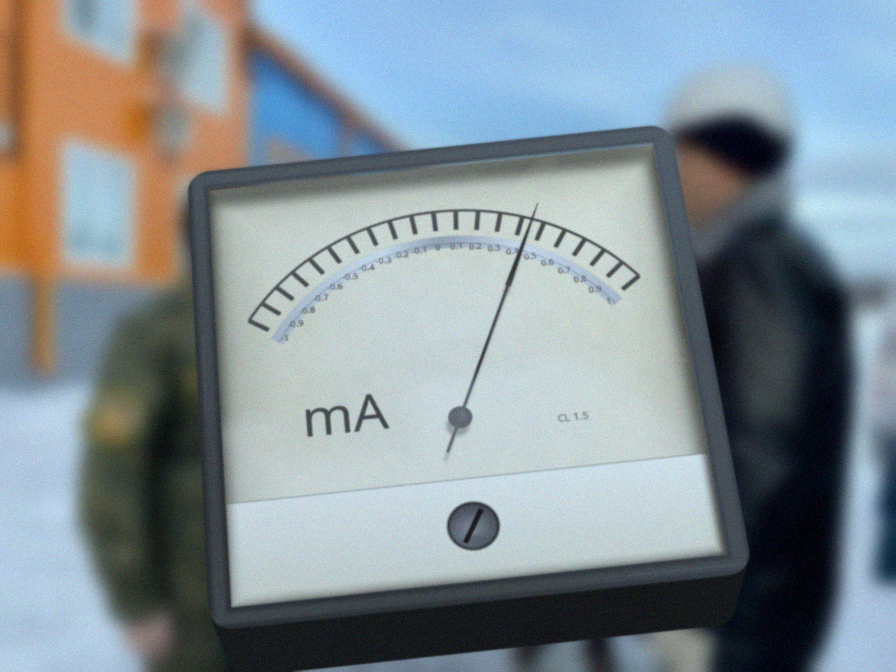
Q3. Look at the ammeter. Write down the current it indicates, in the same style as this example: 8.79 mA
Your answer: 0.45 mA
